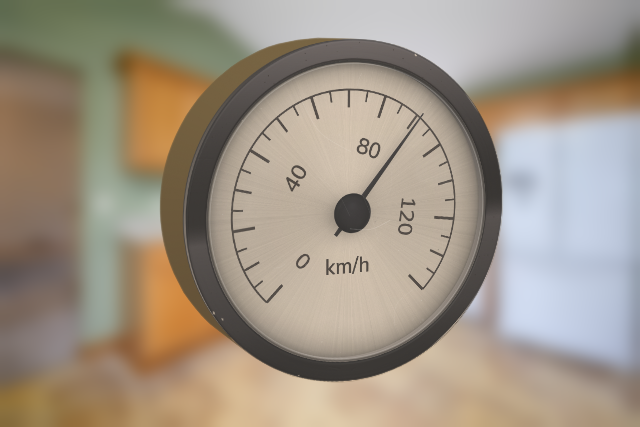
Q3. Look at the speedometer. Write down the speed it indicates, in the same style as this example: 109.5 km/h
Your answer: 90 km/h
